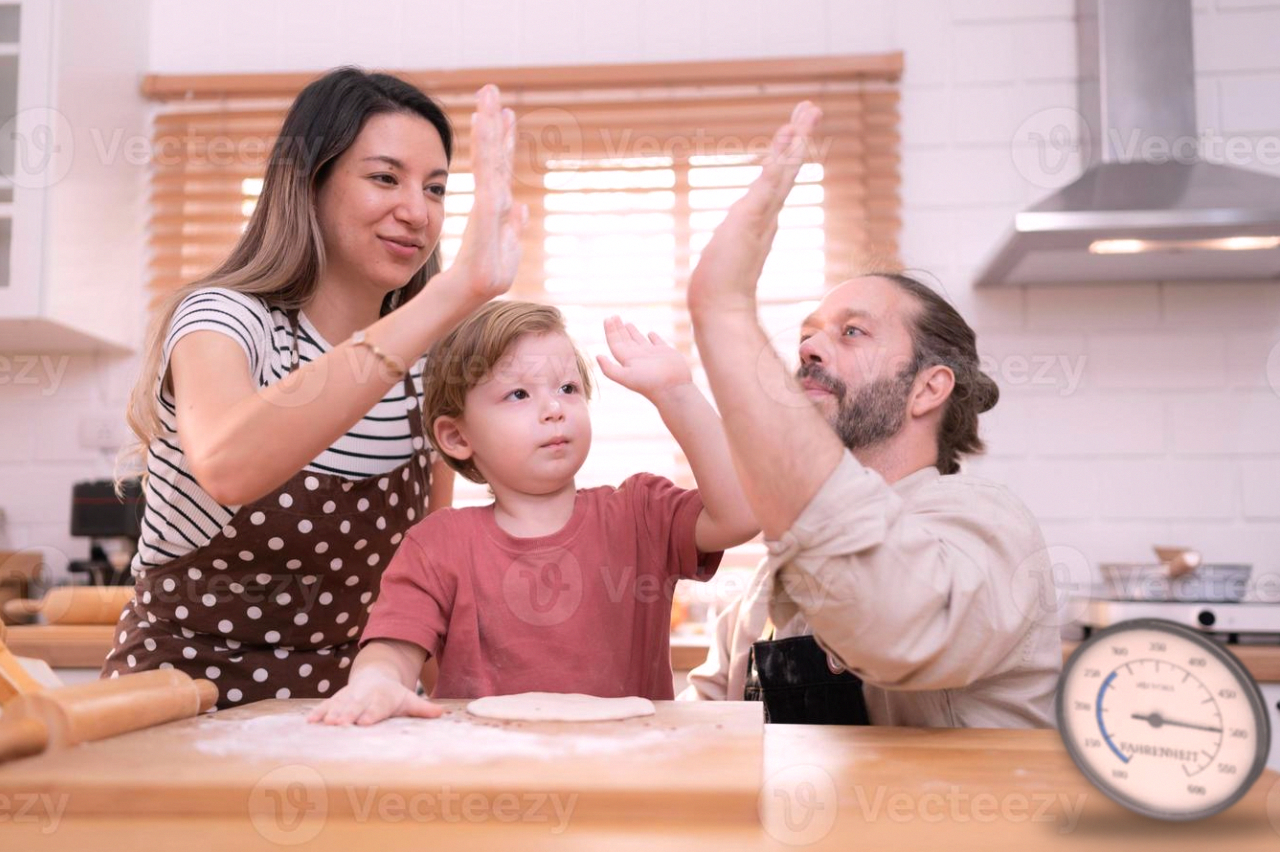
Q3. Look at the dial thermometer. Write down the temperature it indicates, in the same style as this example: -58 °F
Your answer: 500 °F
